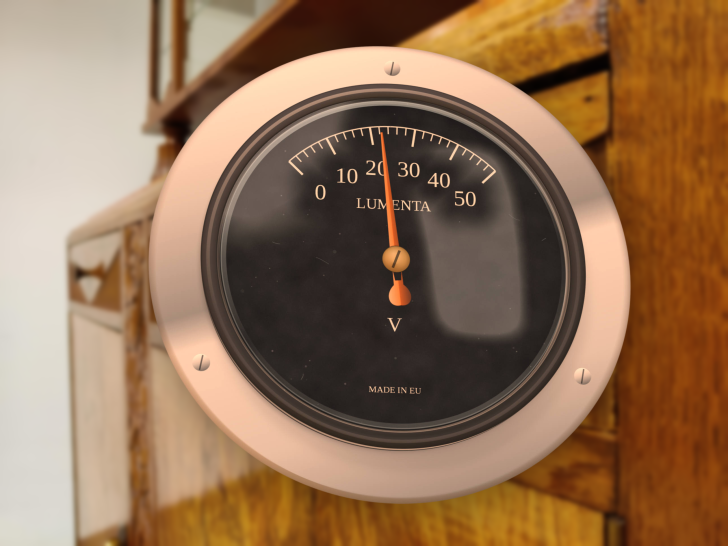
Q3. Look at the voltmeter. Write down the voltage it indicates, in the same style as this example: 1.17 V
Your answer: 22 V
